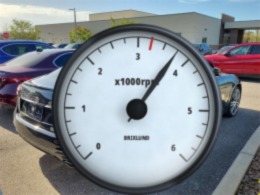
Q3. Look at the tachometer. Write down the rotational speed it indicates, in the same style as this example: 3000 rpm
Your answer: 3750 rpm
